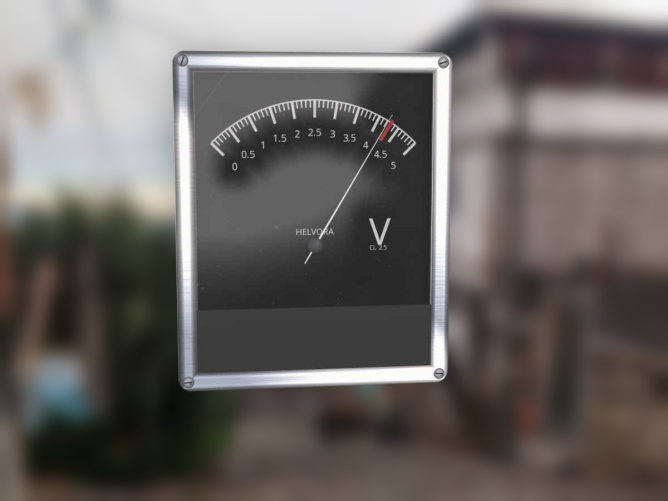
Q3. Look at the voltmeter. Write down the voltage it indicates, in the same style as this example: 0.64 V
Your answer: 4.2 V
